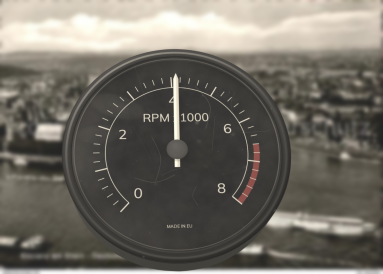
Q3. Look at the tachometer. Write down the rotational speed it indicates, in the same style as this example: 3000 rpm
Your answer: 4100 rpm
